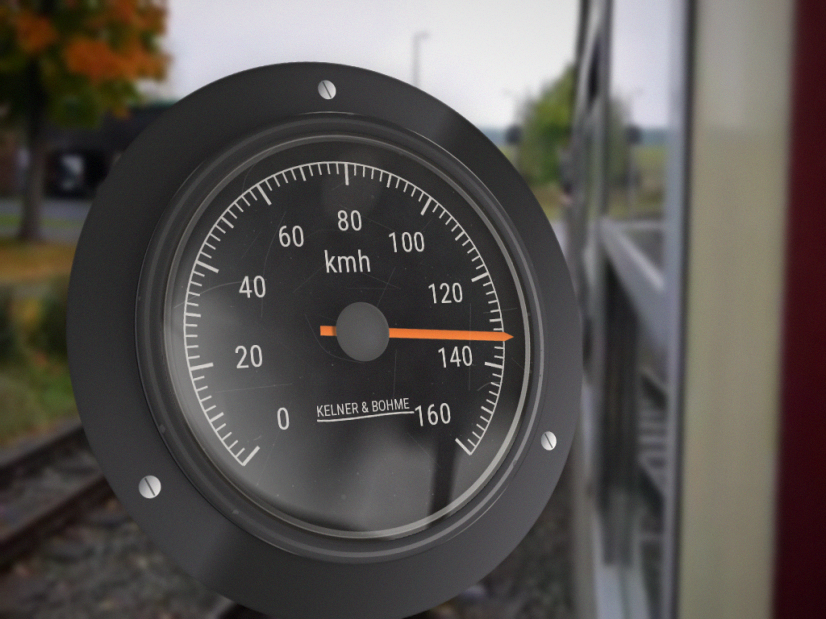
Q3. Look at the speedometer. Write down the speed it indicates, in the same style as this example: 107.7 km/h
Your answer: 134 km/h
